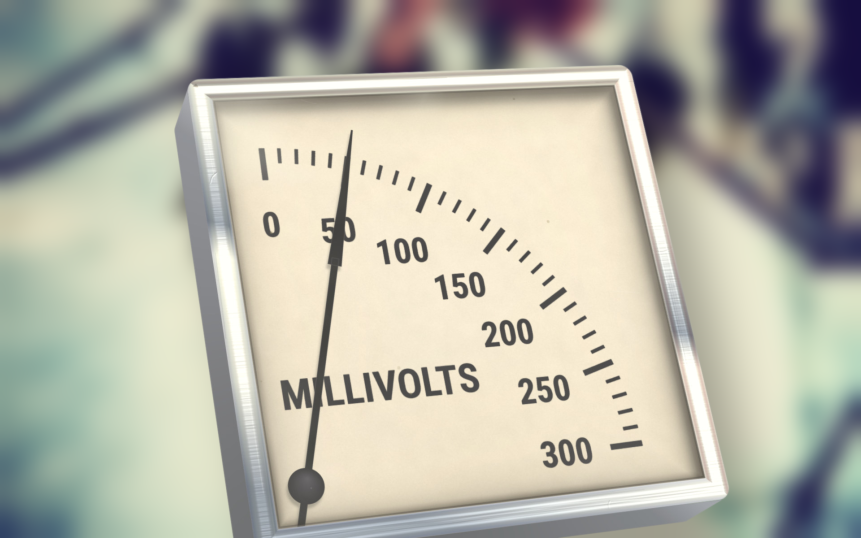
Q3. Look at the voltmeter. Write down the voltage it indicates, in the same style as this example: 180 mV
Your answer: 50 mV
